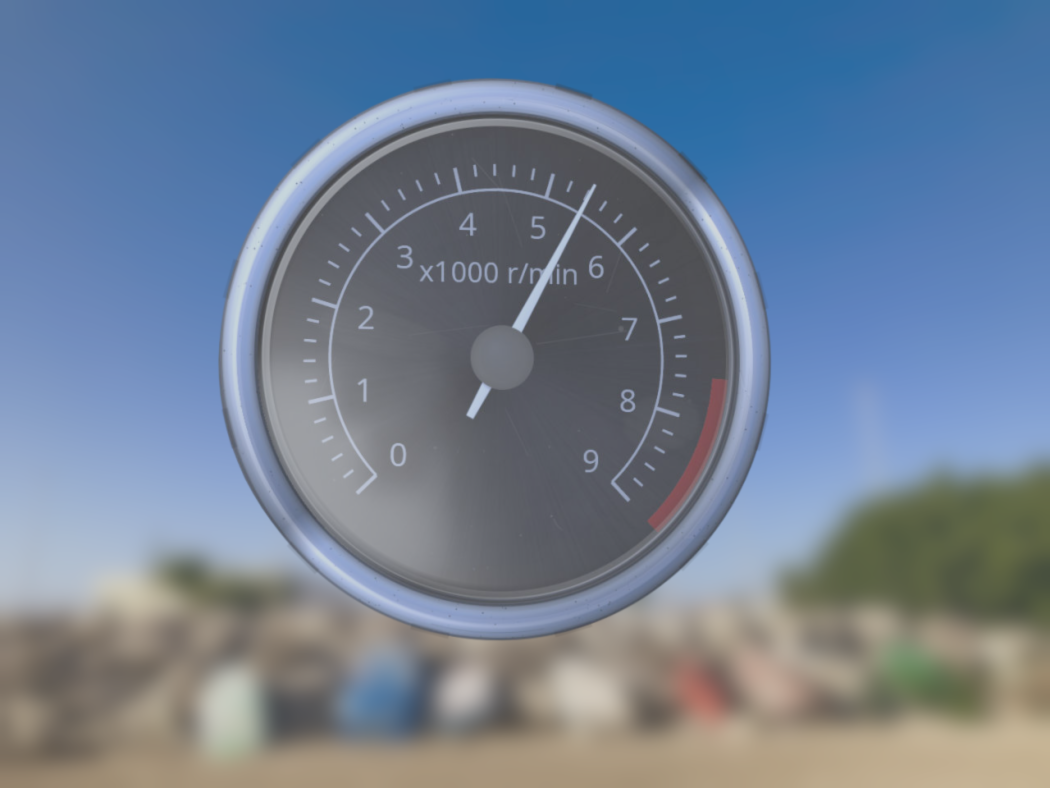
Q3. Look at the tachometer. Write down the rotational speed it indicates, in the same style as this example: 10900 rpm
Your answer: 5400 rpm
